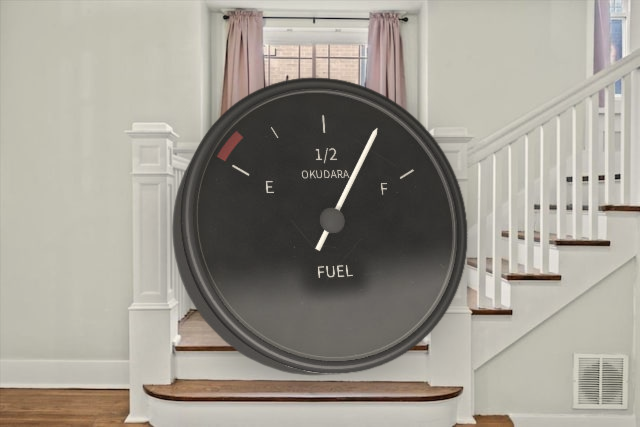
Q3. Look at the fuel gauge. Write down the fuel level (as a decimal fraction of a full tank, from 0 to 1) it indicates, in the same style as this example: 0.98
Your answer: 0.75
